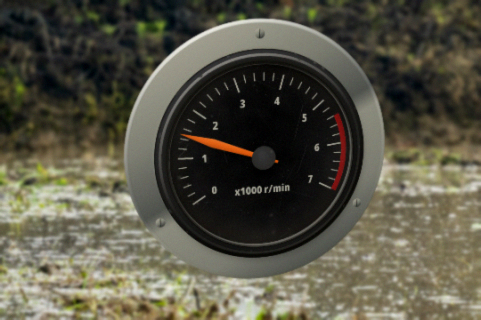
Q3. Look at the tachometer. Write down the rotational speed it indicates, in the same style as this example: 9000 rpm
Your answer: 1500 rpm
